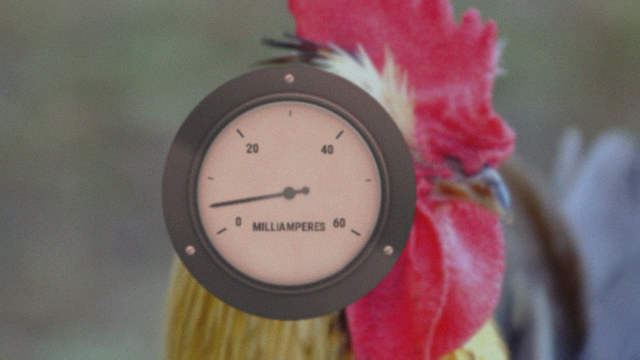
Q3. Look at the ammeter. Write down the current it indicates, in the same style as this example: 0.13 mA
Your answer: 5 mA
